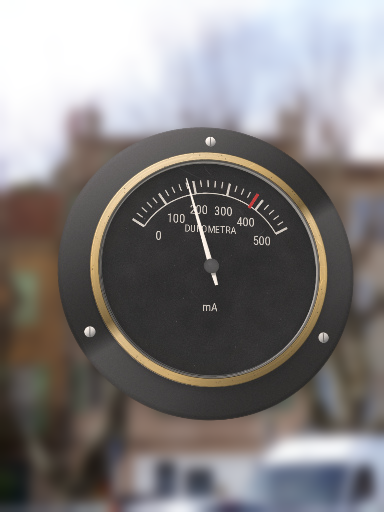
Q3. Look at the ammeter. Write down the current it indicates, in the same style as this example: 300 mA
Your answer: 180 mA
